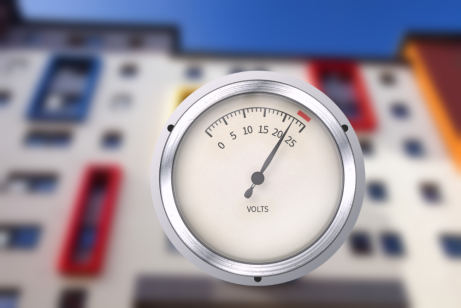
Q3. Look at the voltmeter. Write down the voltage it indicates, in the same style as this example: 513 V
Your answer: 22 V
